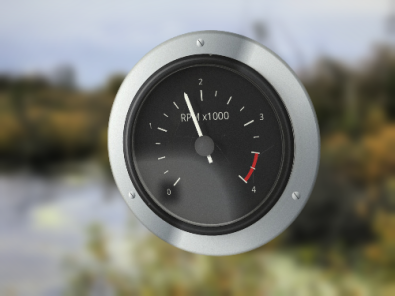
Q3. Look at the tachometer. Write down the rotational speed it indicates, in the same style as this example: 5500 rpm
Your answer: 1750 rpm
